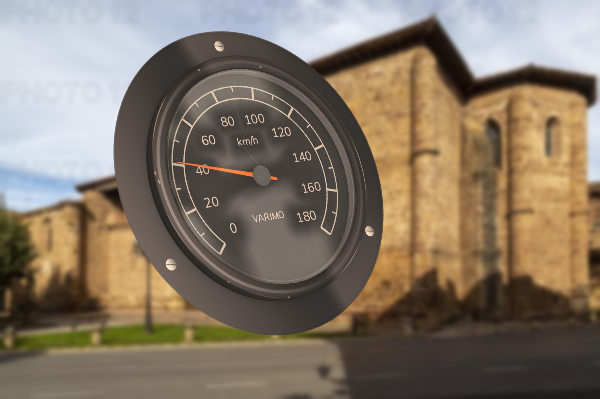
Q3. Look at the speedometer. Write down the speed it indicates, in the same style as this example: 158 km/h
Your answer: 40 km/h
